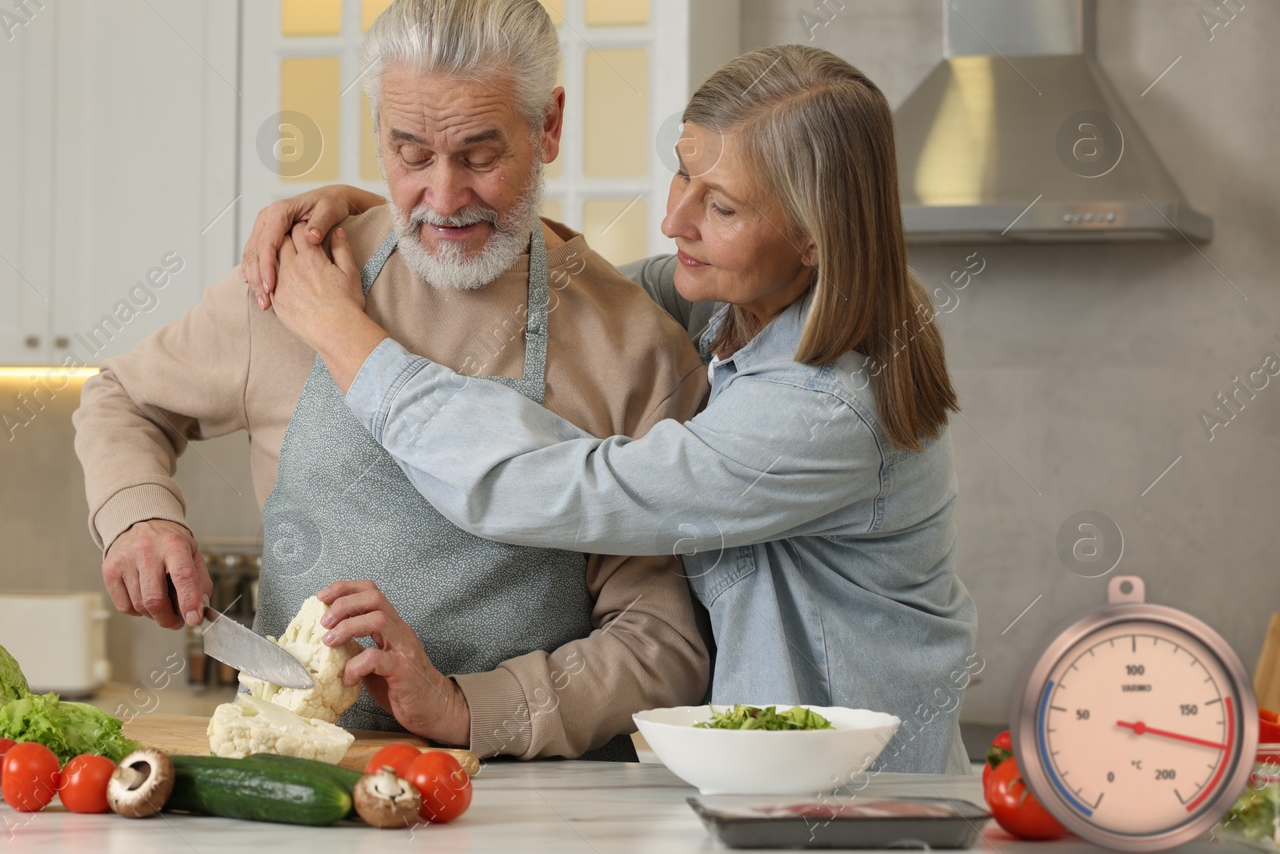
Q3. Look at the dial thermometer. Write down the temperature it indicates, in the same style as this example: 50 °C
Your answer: 170 °C
